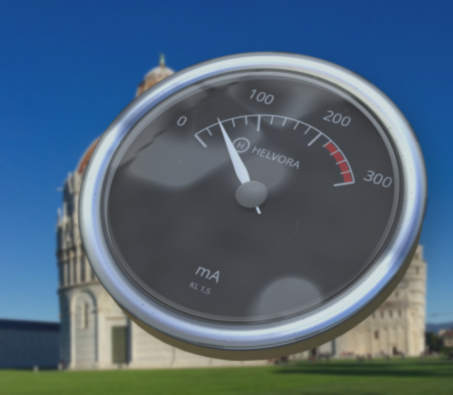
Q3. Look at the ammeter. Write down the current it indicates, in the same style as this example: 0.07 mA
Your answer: 40 mA
